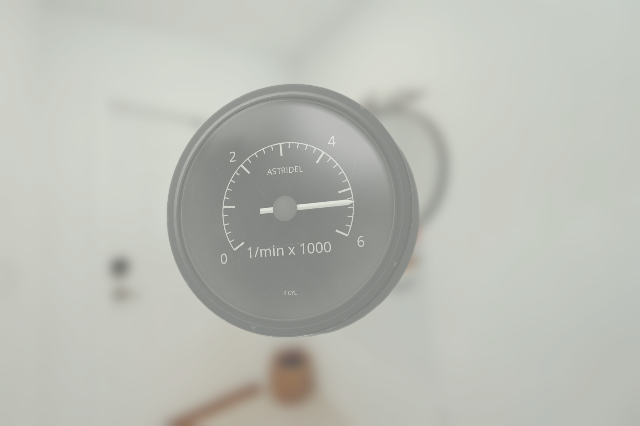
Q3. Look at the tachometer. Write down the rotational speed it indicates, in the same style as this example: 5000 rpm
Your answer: 5300 rpm
